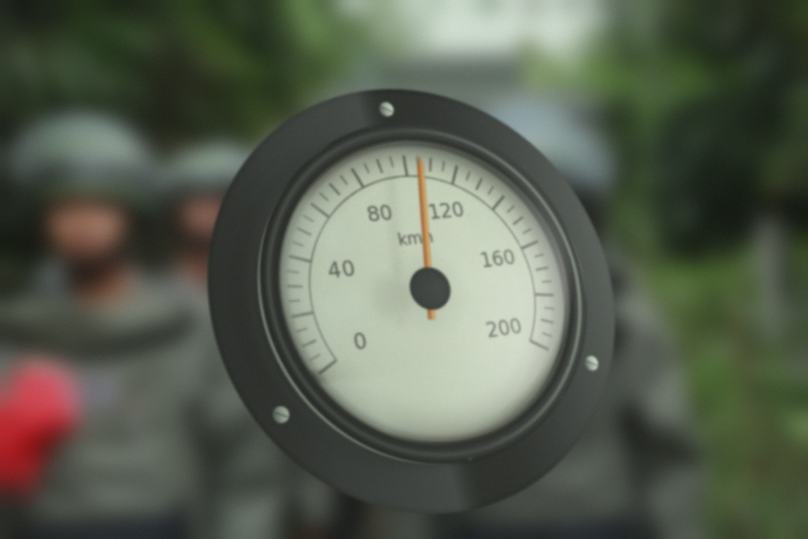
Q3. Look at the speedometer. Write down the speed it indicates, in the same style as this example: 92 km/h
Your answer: 105 km/h
